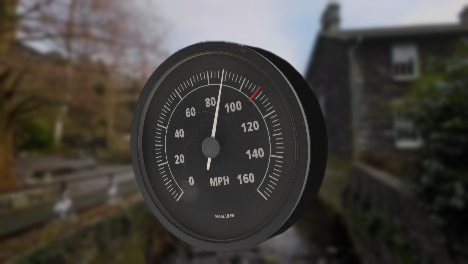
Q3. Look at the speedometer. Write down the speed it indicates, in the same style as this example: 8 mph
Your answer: 90 mph
